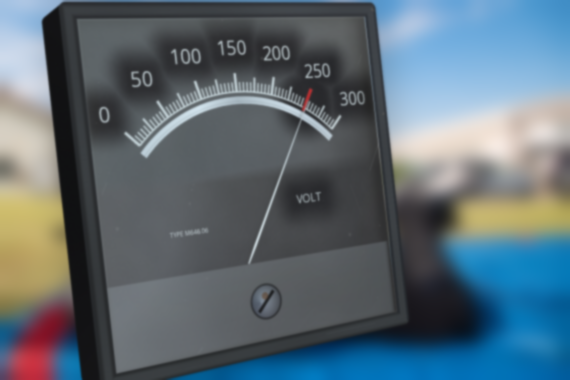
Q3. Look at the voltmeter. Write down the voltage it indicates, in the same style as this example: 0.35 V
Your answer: 250 V
